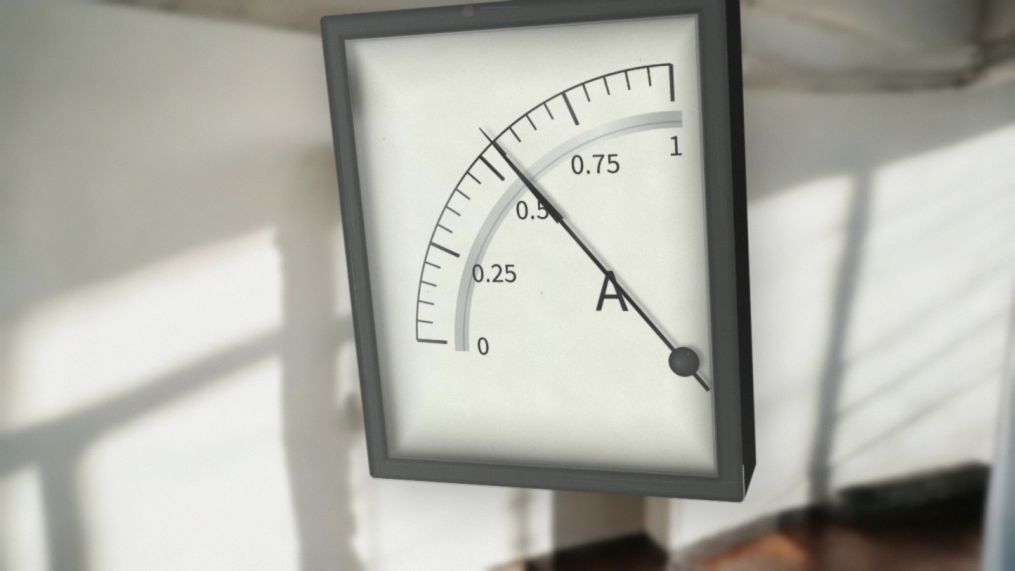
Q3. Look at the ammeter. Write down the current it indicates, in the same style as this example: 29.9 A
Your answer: 0.55 A
